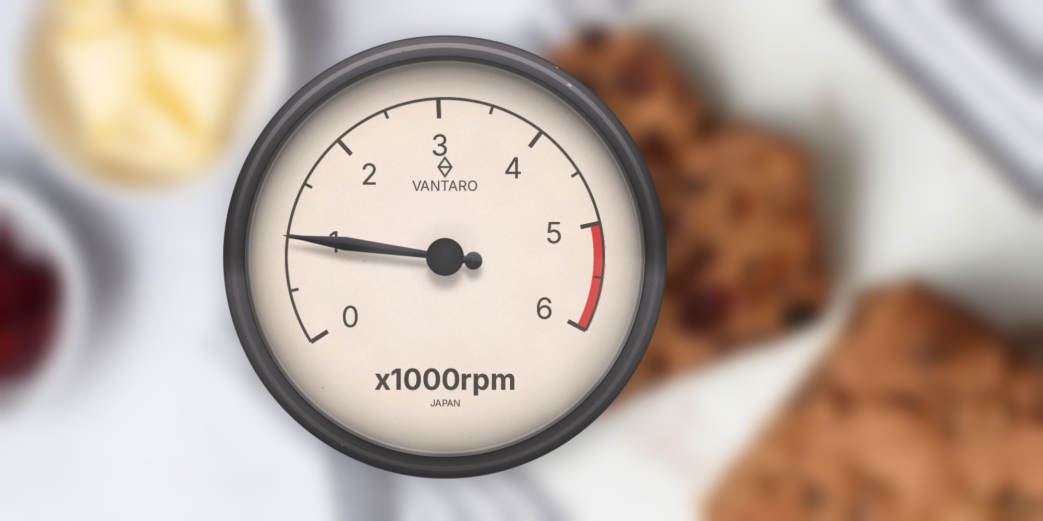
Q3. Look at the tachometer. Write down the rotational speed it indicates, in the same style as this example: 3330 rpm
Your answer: 1000 rpm
